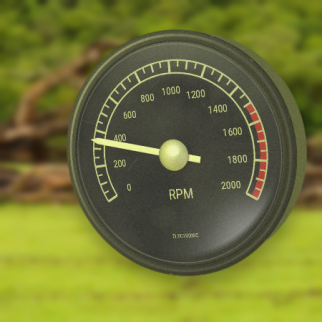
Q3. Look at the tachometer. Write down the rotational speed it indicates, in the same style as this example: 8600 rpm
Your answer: 350 rpm
